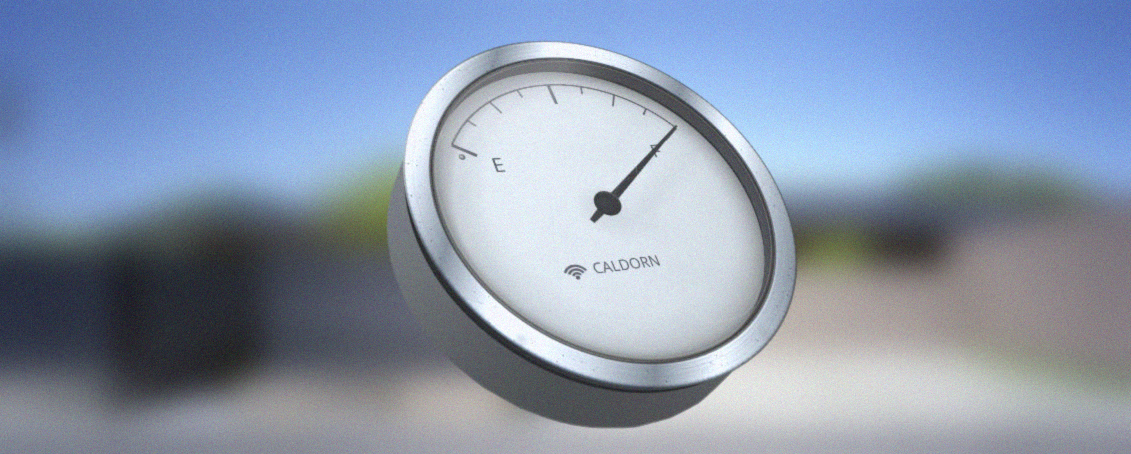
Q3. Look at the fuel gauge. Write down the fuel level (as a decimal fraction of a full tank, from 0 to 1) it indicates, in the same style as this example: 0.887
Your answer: 1
